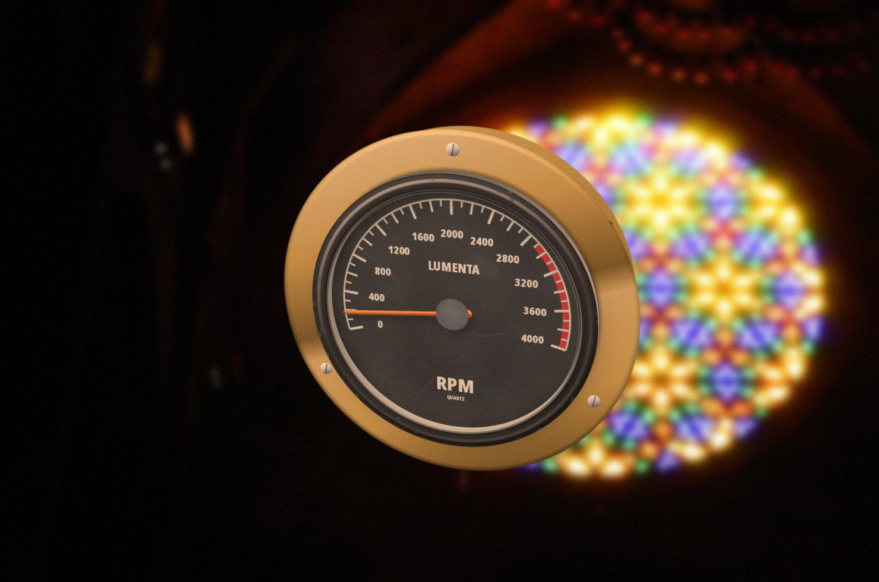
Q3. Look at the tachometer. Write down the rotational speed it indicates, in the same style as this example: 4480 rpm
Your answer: 200 rpm
